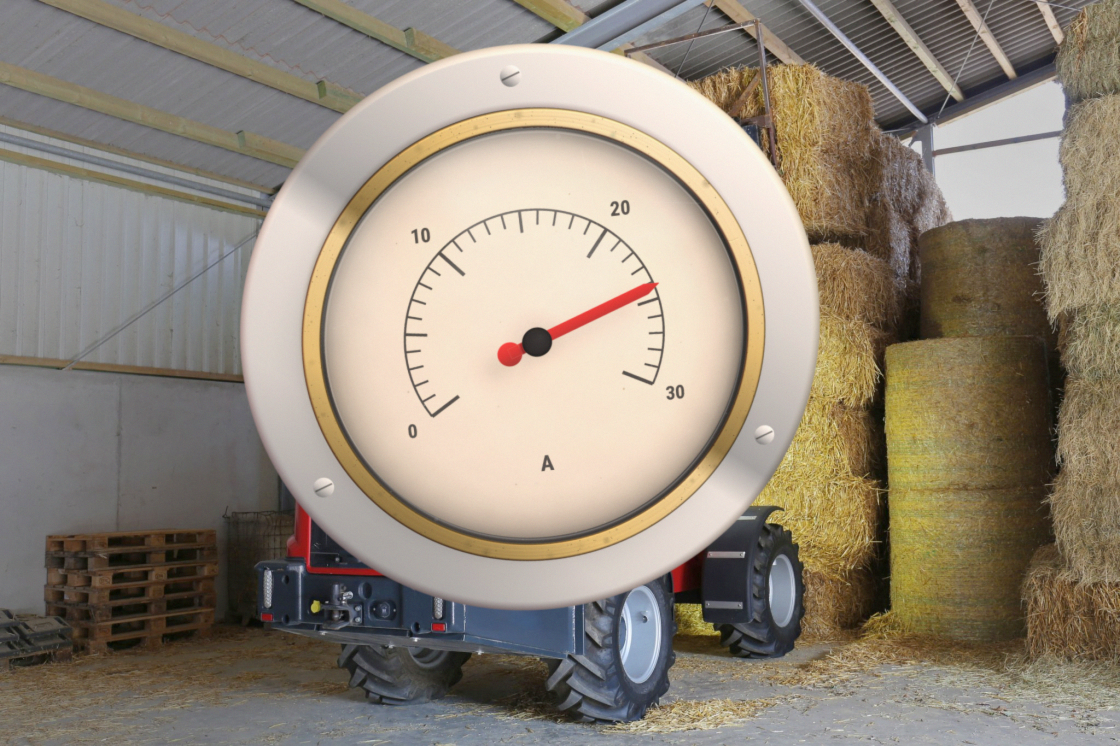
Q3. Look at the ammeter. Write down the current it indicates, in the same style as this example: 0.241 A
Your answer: 24 A
